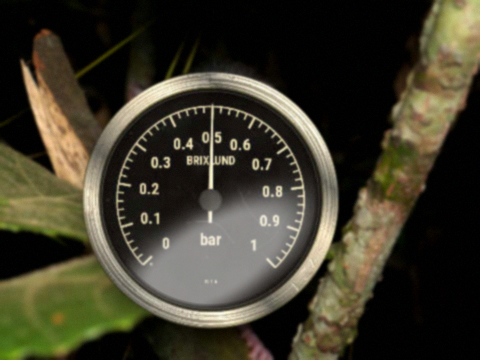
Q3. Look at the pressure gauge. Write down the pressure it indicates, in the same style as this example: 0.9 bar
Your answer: 0.5 bar
